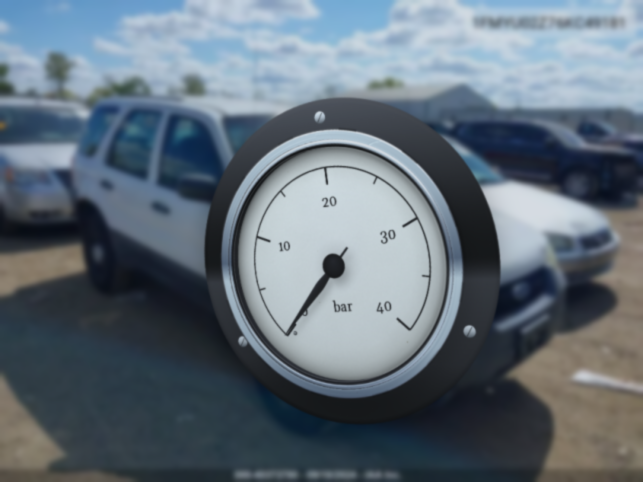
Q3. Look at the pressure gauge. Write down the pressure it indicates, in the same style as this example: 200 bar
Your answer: 0 bar
